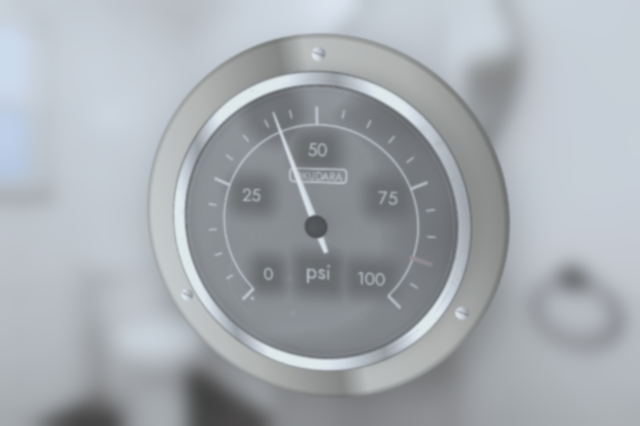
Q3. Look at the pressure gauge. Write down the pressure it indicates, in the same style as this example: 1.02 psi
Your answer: 42.5 psi
